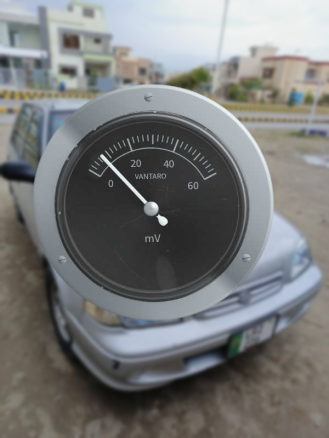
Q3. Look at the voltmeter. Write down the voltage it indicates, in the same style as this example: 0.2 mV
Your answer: 8 mV
